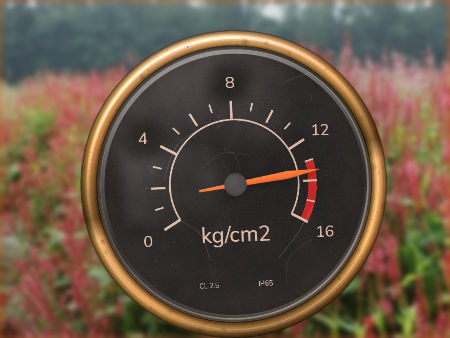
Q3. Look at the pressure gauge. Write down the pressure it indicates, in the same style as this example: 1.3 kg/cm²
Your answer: 13.5 kg/cm²
